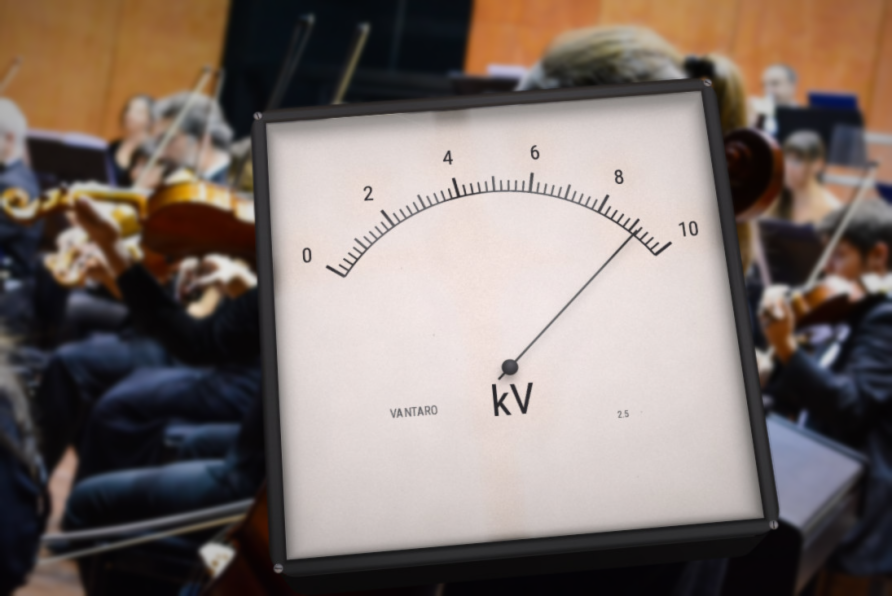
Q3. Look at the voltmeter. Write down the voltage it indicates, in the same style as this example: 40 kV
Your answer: 9.2 kV
